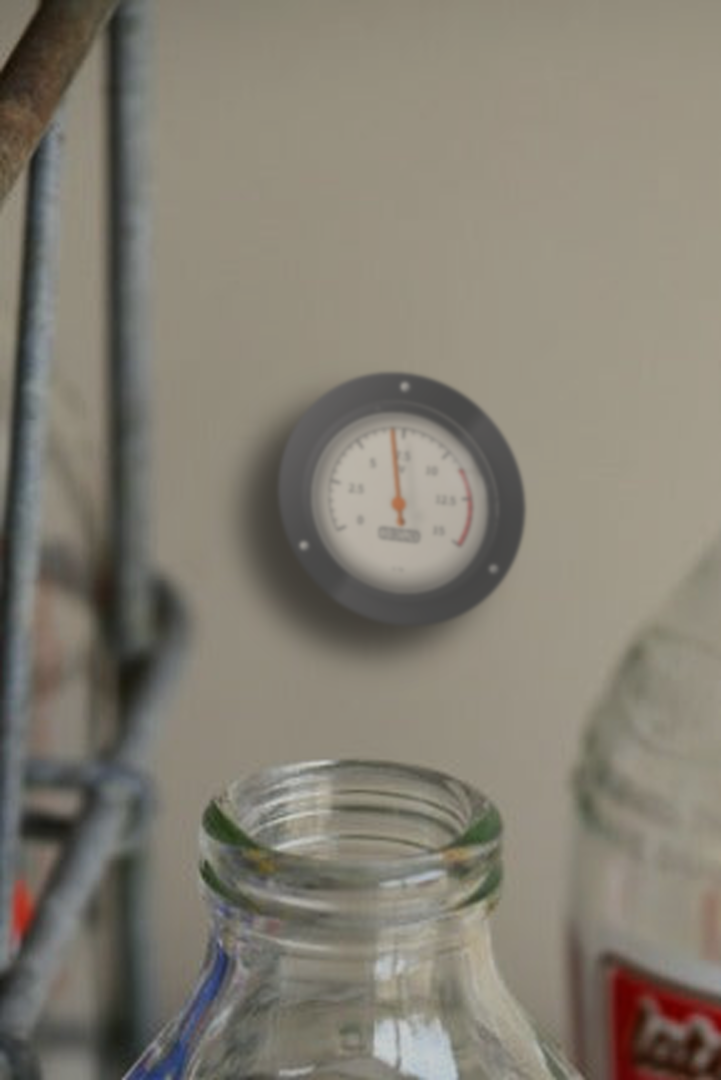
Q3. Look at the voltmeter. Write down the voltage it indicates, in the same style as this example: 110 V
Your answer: 7 V
